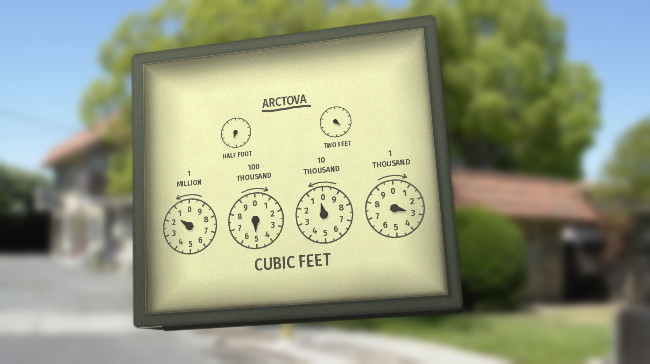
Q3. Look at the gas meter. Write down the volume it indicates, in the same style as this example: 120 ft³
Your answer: 150300 ft³
